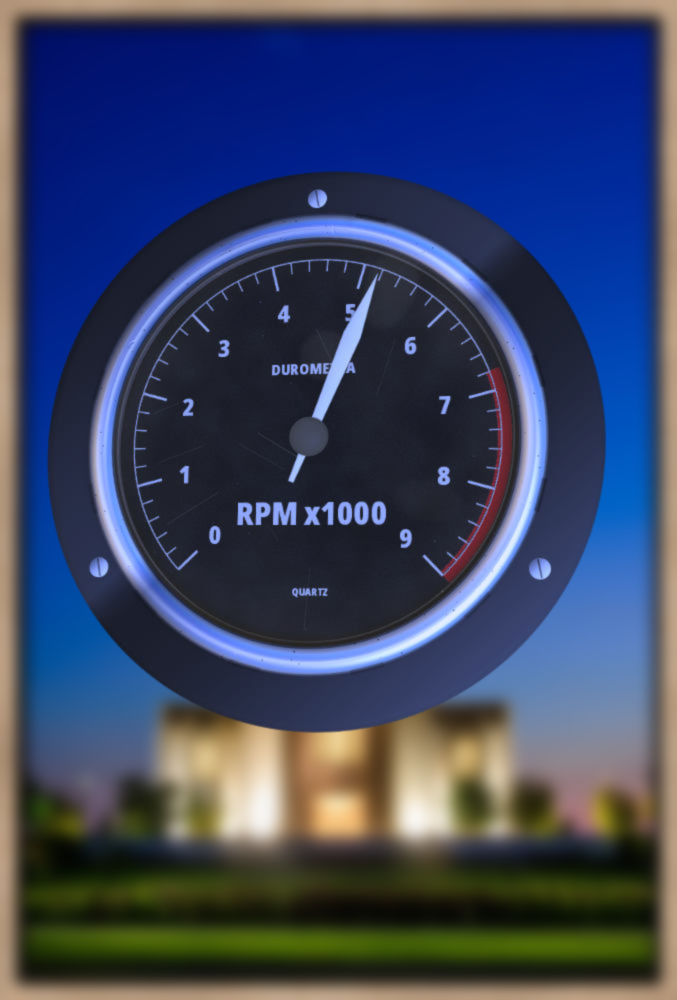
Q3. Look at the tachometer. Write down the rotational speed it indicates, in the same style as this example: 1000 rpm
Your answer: 5200 rpm
